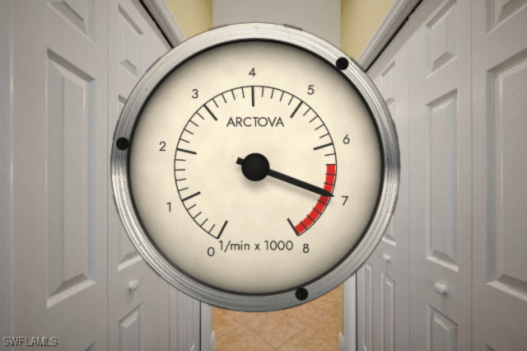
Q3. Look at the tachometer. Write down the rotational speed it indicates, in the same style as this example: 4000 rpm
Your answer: 7000 rpm
